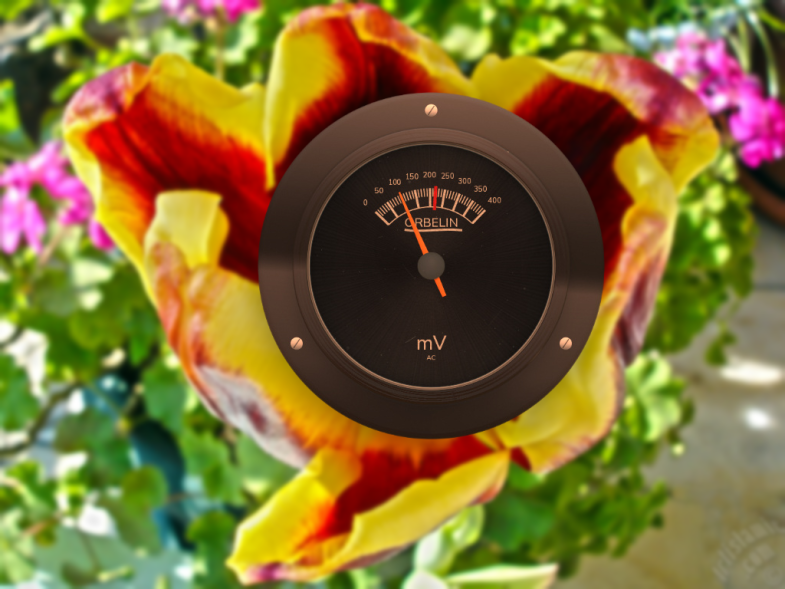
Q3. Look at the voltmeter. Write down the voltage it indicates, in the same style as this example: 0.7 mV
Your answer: 100 mV
